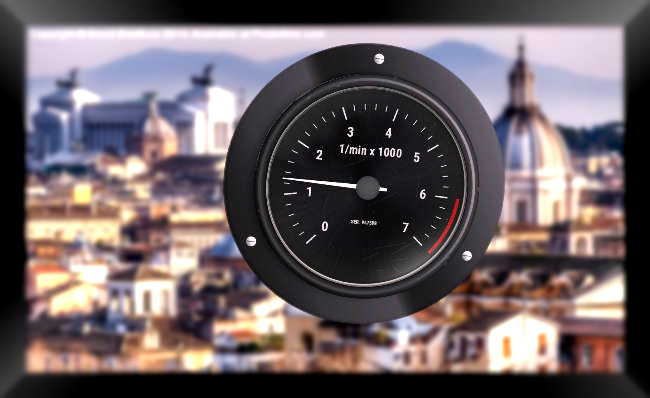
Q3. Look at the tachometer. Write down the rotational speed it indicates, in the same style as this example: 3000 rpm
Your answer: 1300 rpm
